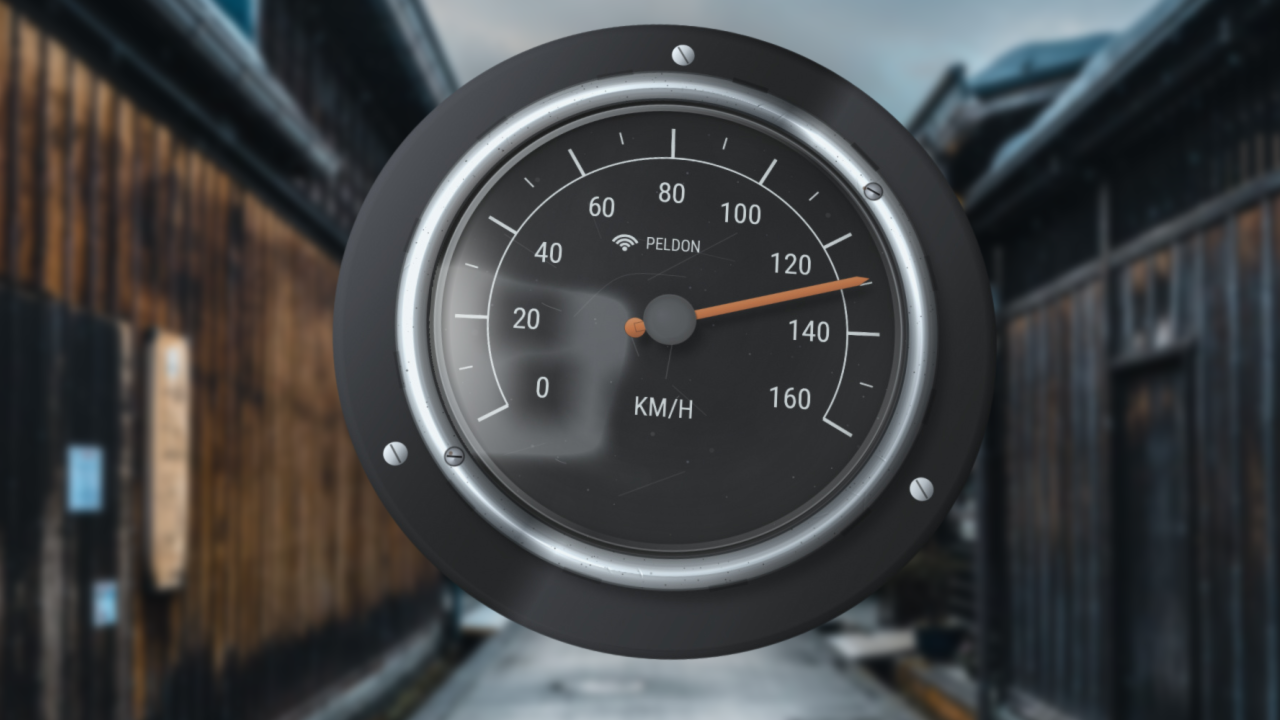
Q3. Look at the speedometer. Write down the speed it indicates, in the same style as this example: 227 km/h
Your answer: 130 km/h
